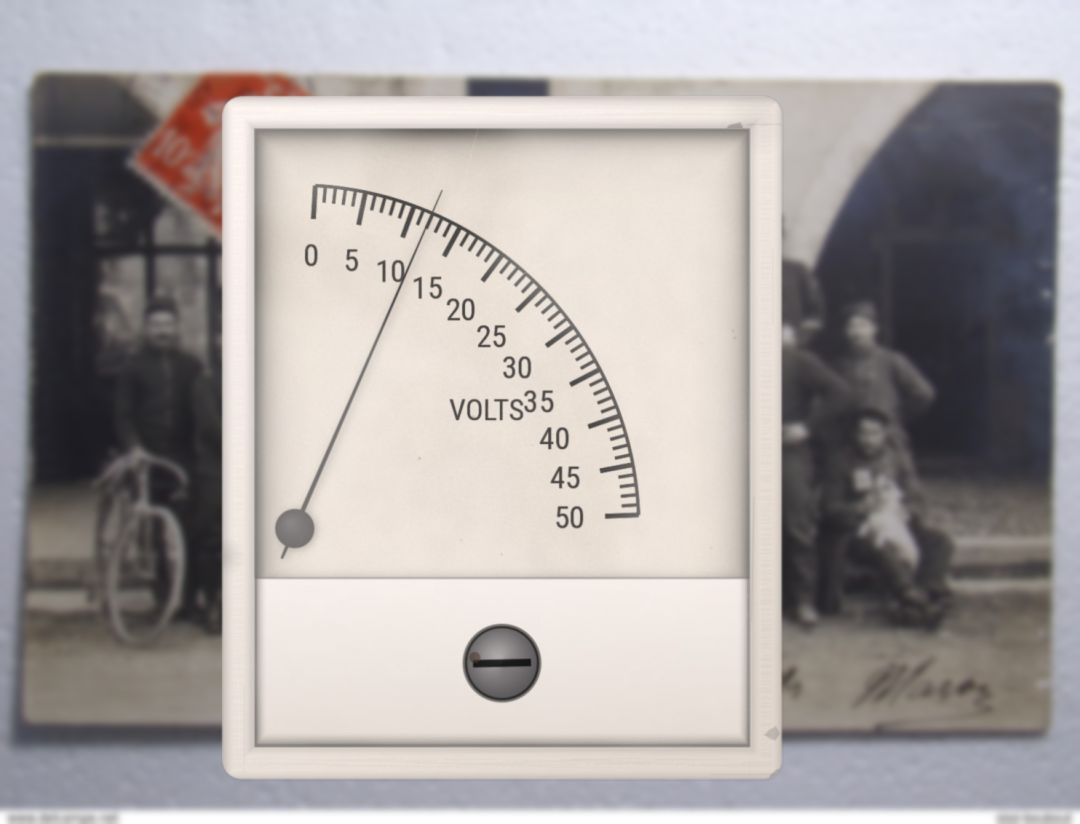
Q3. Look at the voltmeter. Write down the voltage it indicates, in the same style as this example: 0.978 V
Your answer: 12 V
